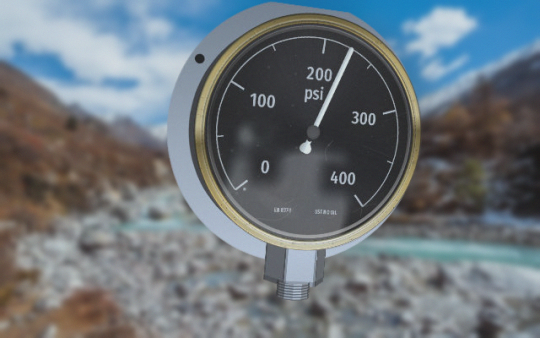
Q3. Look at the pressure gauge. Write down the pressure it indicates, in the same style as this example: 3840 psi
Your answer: 225 psi
